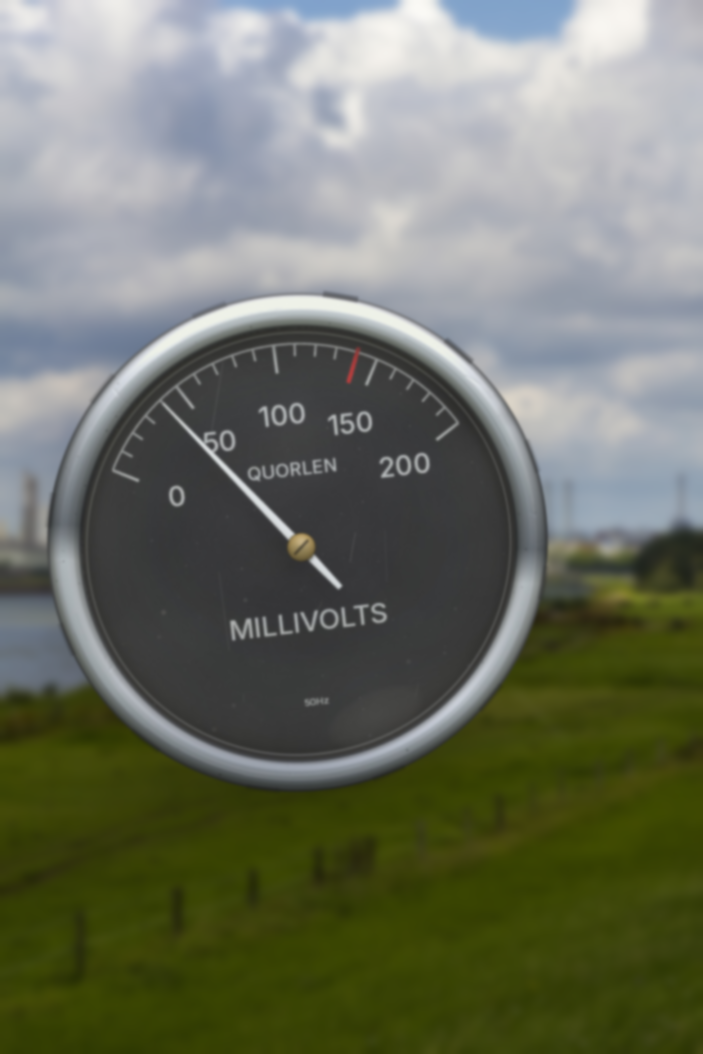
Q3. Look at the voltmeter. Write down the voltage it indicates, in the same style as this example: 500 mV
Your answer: 40 mV
